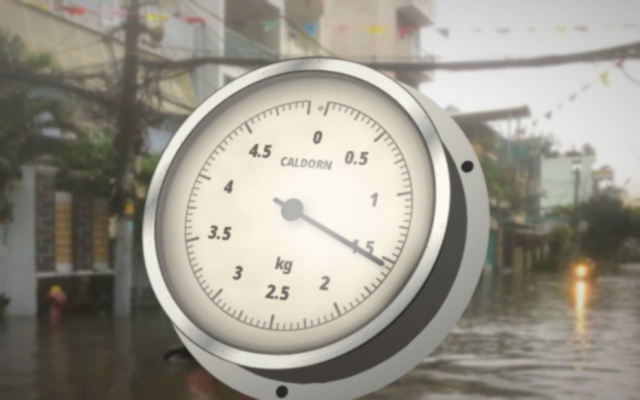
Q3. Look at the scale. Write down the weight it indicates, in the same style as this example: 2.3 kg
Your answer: 1.55 kg
